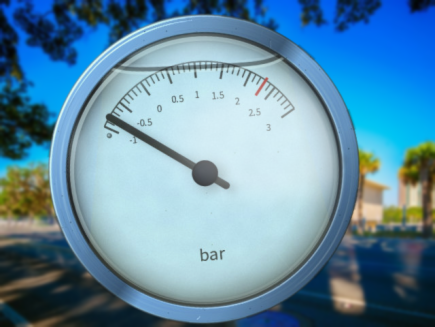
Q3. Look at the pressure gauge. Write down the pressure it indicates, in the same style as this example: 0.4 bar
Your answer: -0.8 bar
